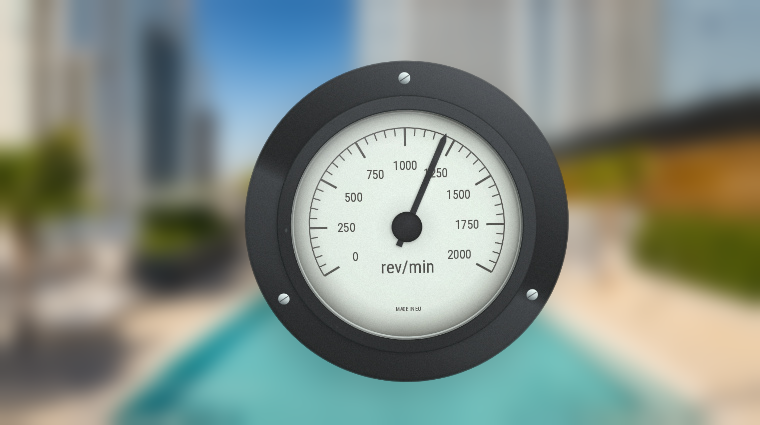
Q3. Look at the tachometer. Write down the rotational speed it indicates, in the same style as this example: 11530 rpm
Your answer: 1200 rpm
